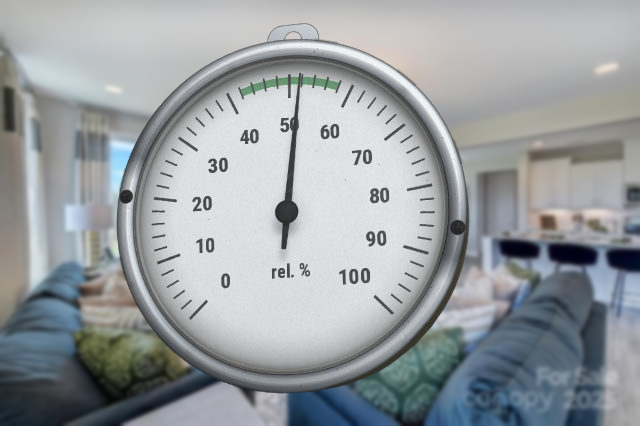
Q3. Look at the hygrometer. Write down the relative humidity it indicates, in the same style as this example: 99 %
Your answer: 52 %
